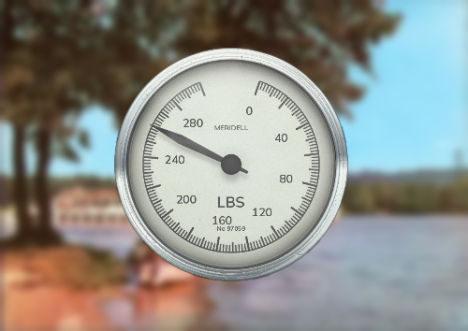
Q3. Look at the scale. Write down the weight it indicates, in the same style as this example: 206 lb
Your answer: 260 lb
